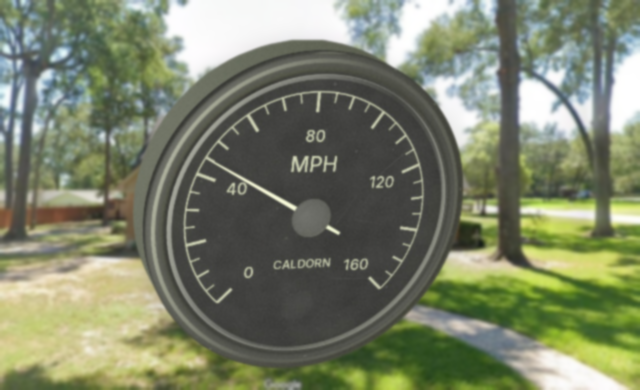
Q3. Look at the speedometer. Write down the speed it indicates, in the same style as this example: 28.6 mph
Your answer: 45 mph
